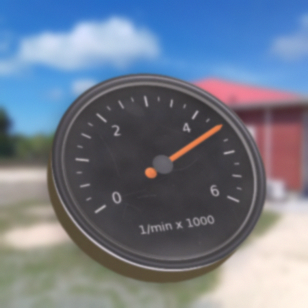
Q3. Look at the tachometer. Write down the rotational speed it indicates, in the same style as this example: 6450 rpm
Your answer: 4500 rpm
